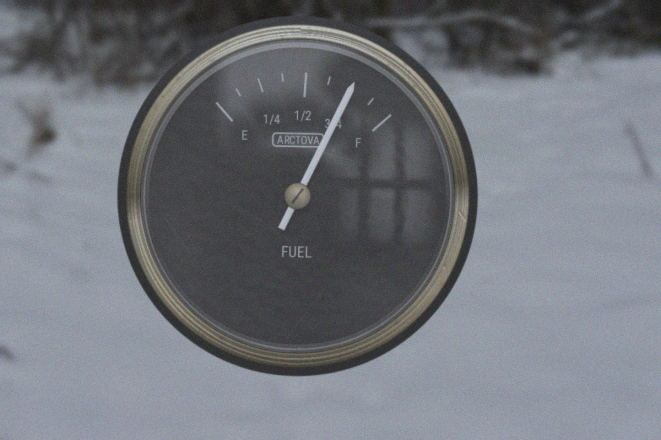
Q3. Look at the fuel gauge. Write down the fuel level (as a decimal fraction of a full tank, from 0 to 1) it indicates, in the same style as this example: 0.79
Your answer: 0.75
